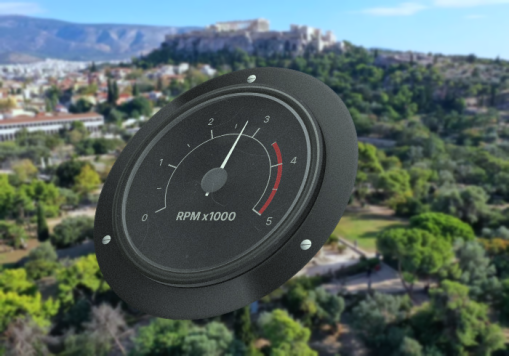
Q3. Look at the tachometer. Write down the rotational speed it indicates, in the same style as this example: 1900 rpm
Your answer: 2750 rpm
